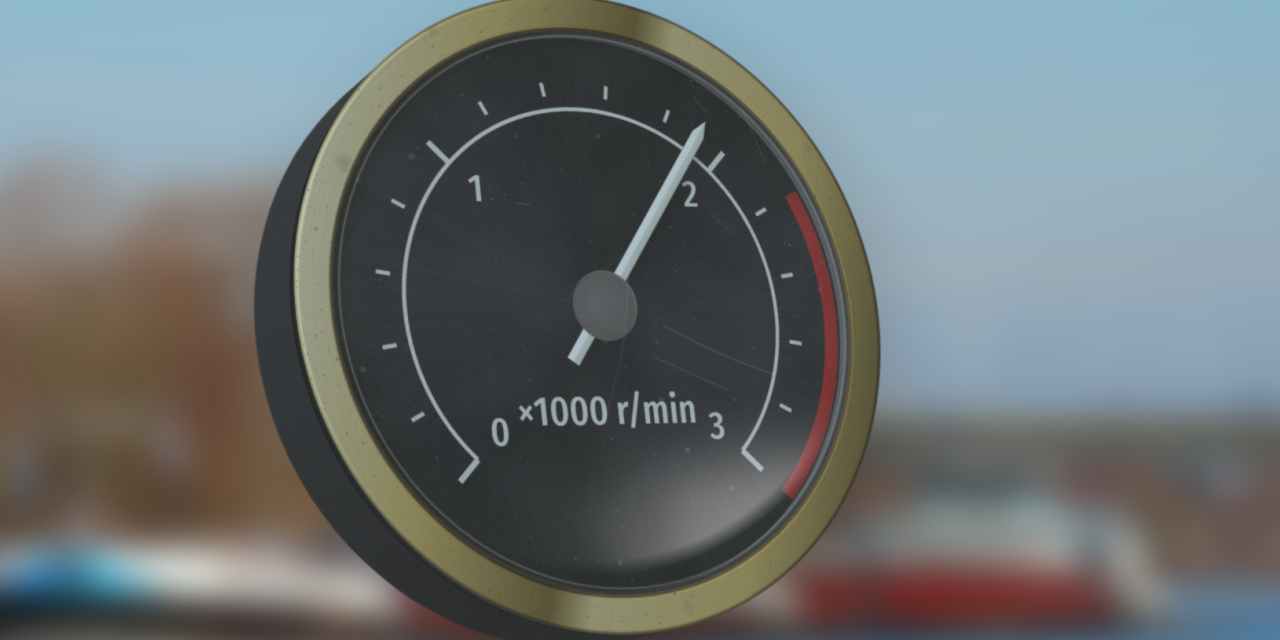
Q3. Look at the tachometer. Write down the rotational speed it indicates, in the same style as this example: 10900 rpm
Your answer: 1900 rpm
